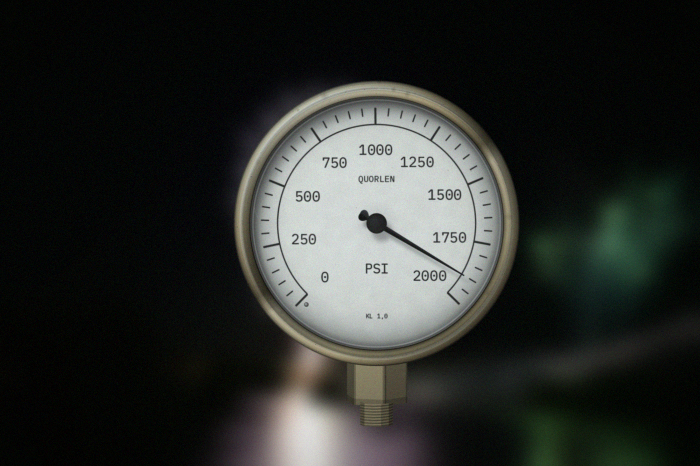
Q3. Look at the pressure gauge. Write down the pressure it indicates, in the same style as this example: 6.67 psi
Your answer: 1900 psi
